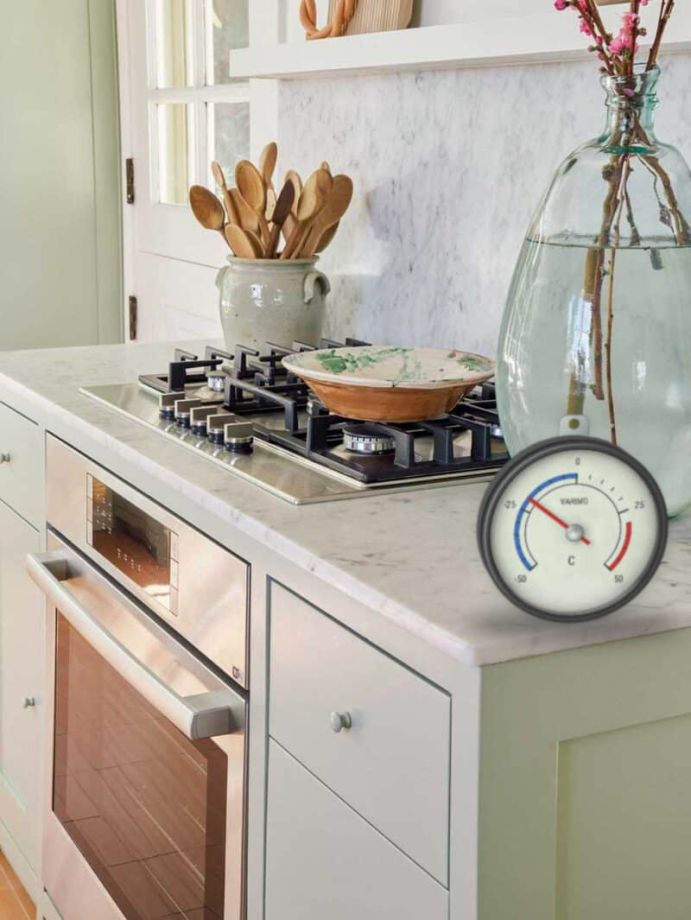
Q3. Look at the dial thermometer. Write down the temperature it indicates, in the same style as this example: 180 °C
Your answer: -20 °C
